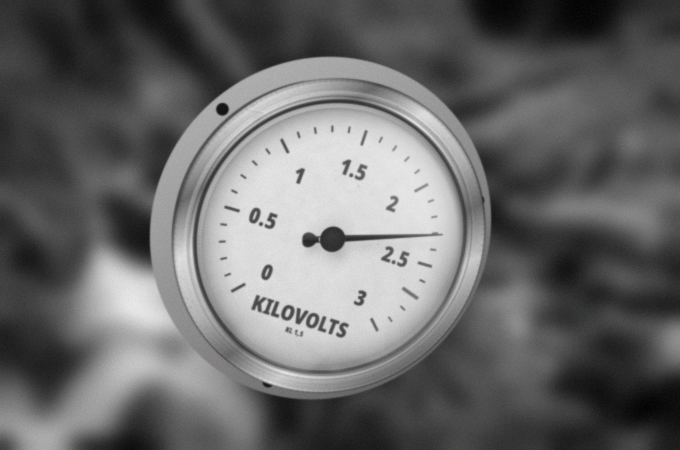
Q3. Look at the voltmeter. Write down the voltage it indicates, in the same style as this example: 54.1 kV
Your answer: 2.3 kV
